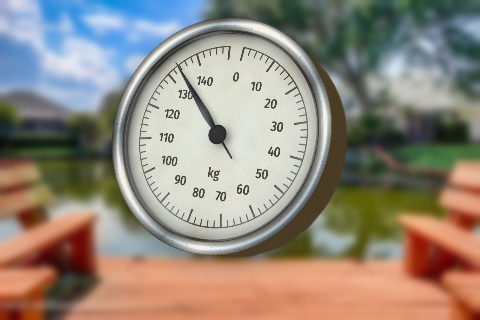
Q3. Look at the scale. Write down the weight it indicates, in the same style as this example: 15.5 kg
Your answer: 134 kg
